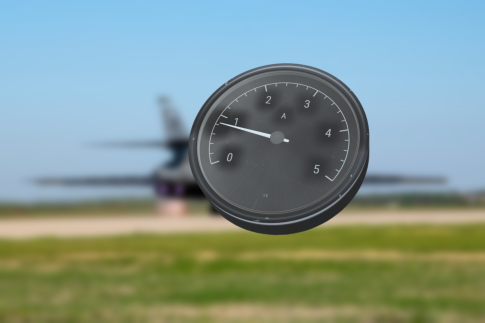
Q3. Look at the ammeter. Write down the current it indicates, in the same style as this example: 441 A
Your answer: 0.8 A
